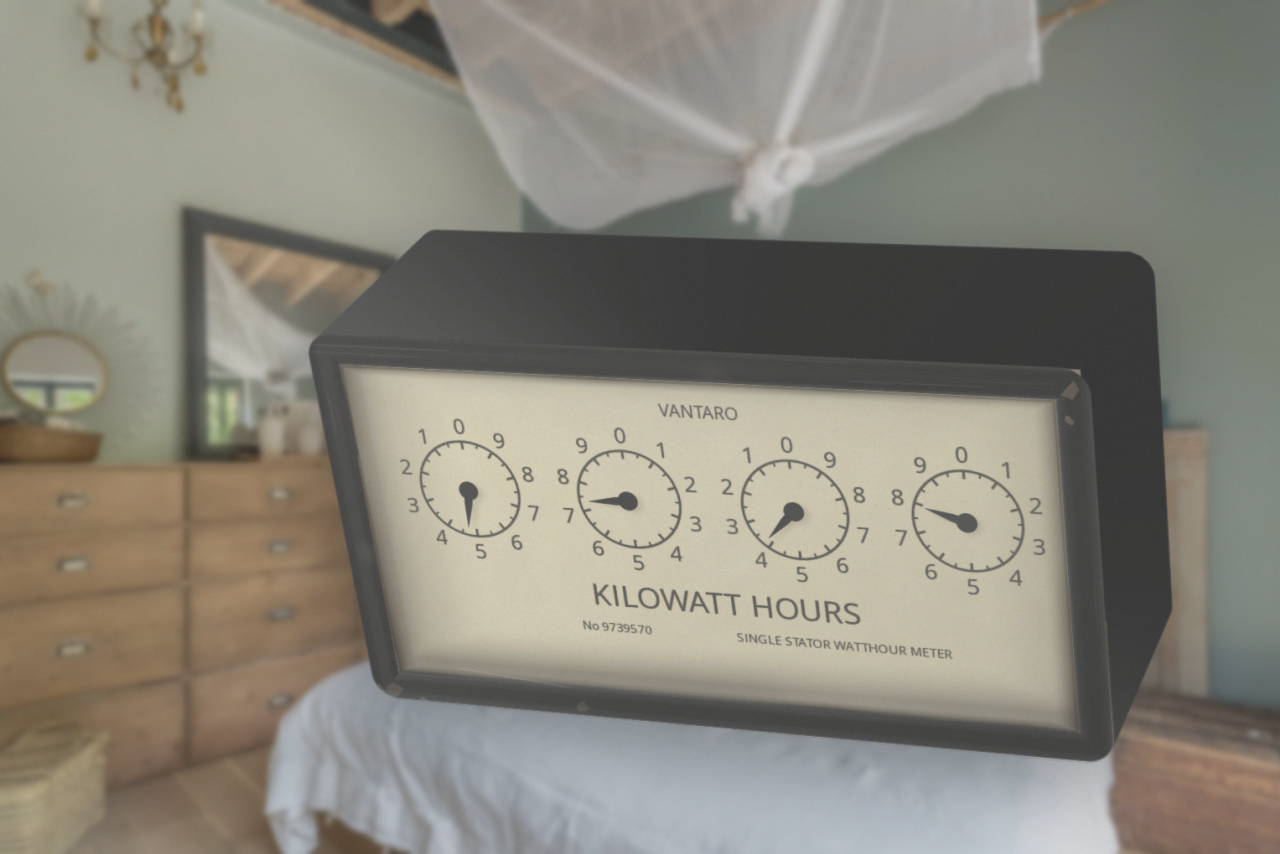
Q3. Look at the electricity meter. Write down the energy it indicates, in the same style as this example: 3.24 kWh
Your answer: 4738 kWh
